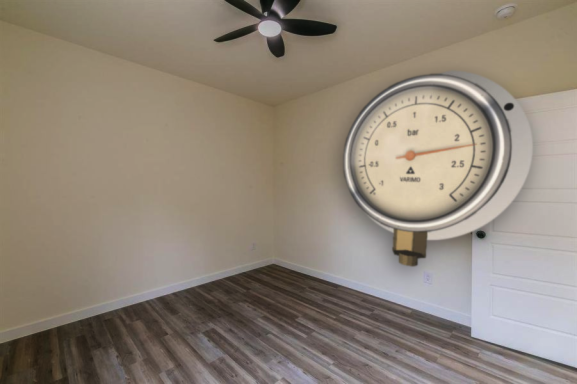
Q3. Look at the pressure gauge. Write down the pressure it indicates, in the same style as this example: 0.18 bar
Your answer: 2.2 bar
